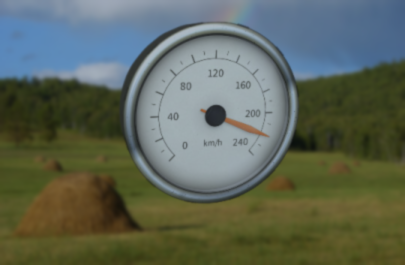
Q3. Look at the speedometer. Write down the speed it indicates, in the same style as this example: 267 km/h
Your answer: 220 km/h
